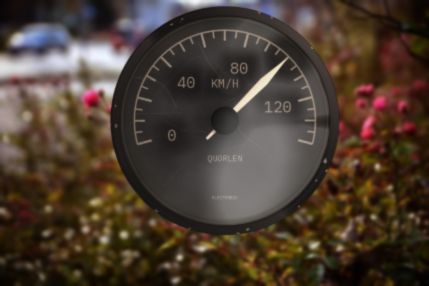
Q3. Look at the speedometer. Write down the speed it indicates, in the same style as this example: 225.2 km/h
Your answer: 100 km/h
